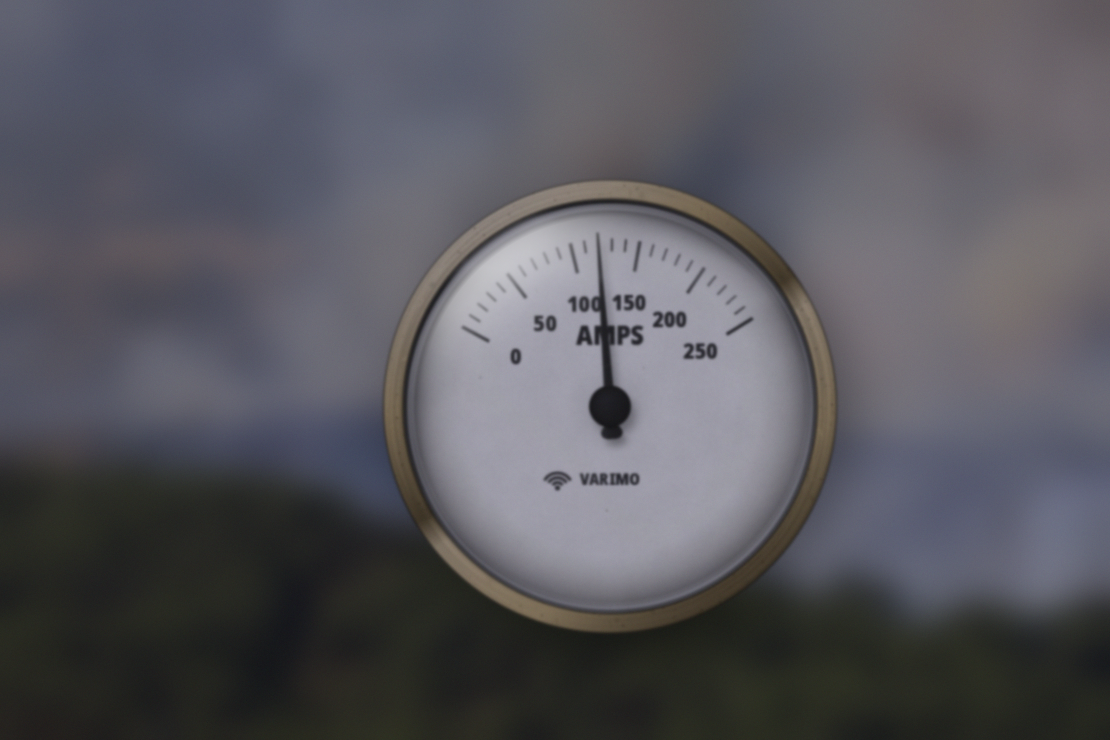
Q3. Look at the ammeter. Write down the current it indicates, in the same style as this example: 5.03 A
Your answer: 120 A
